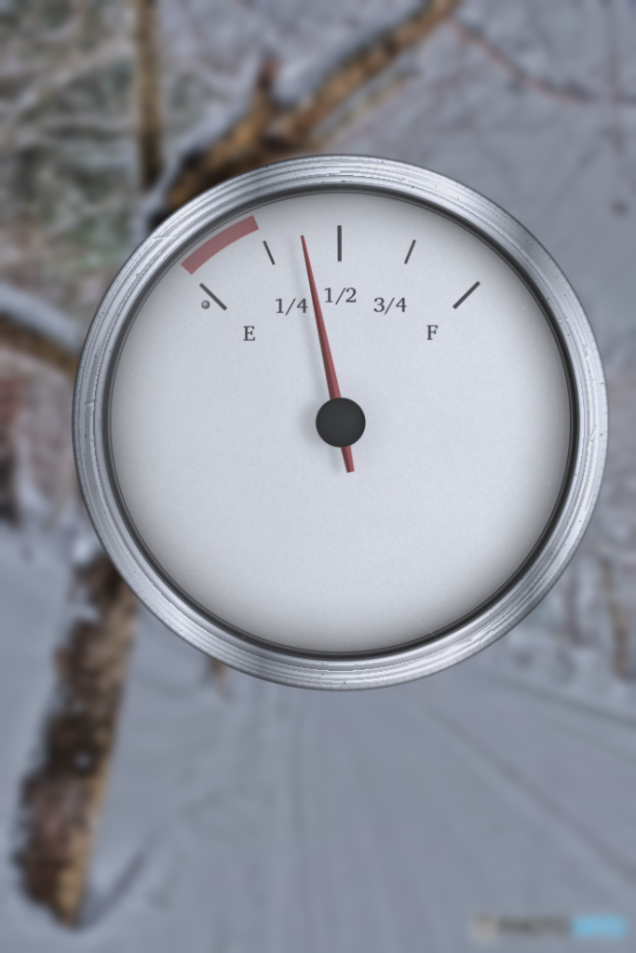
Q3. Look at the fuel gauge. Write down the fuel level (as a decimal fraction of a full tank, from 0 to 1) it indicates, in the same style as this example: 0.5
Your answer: 0.375
